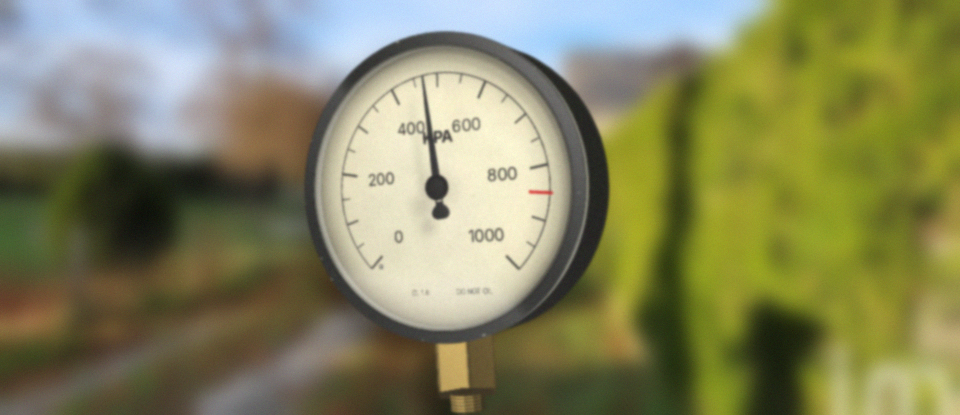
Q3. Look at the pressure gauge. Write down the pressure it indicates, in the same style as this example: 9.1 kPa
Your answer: 475 kPa
